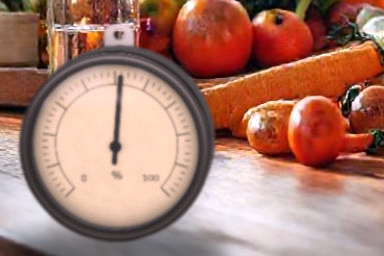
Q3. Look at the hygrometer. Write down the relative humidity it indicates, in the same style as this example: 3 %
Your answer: 52 %
